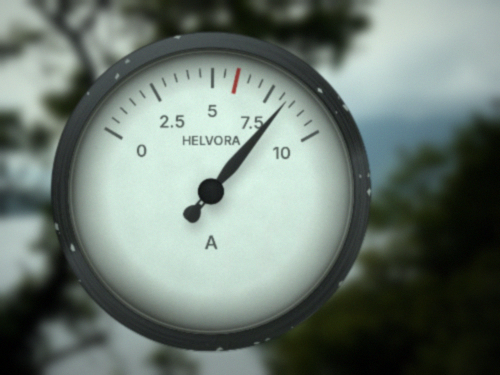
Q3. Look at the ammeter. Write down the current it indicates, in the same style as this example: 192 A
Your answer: 8.25 A
